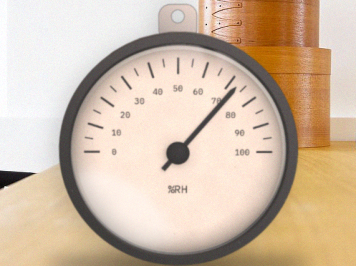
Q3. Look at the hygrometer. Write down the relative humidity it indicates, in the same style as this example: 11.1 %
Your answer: 72.5 %
